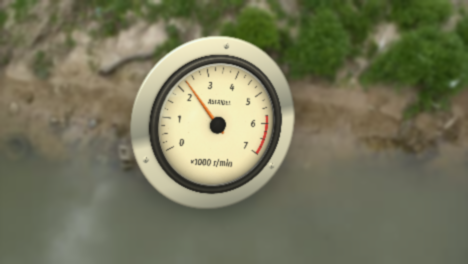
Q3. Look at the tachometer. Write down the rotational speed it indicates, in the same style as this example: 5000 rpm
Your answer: 2250 rpm
